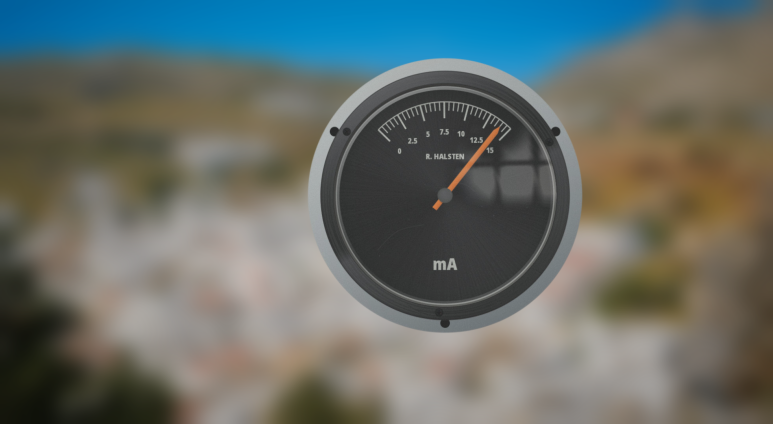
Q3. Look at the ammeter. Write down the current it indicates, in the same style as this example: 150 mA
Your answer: 14 mA
